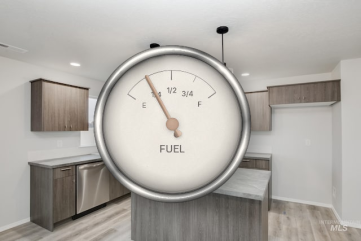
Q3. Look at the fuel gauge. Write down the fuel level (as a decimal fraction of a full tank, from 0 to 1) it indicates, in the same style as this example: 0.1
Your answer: 0.25
